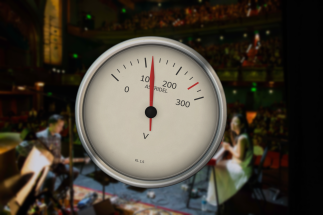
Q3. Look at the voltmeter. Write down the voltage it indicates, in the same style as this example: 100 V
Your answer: 120 V
